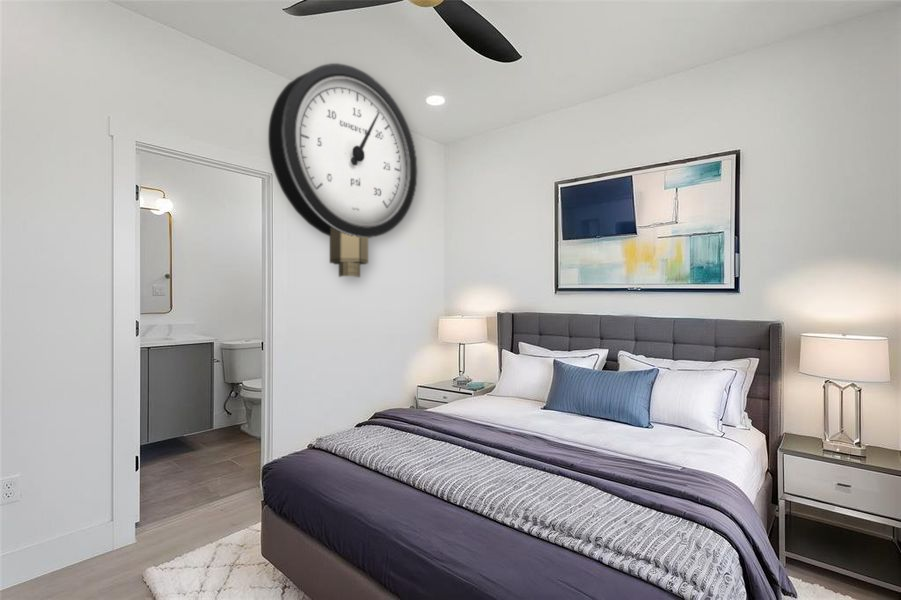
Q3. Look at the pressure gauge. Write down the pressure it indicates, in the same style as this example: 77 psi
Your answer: 18 psi
